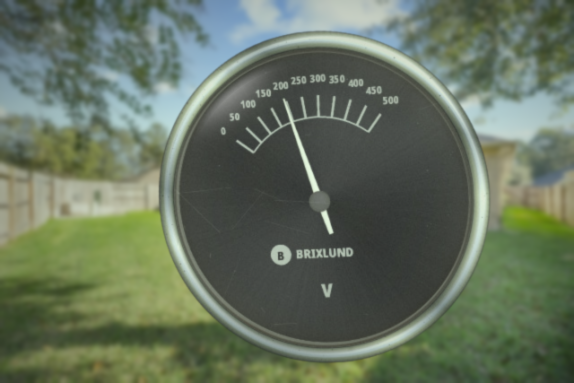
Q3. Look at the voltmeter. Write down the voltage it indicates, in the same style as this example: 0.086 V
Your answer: 200 V
